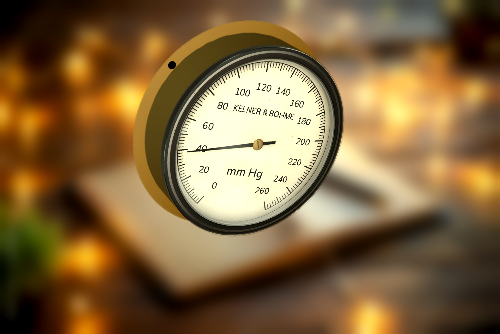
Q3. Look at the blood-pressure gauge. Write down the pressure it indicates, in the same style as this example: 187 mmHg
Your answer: 40 mmHg
